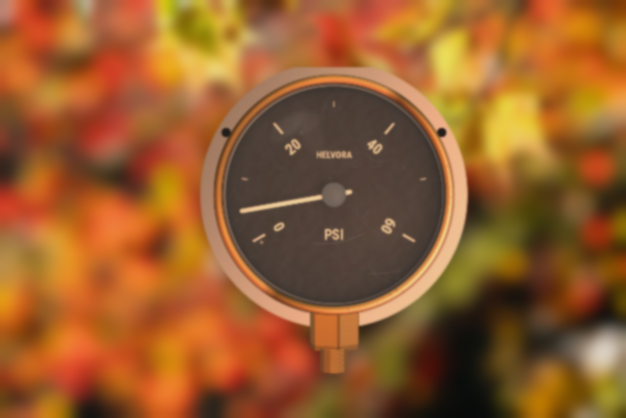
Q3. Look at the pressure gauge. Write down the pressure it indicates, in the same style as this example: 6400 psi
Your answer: 5 psi
